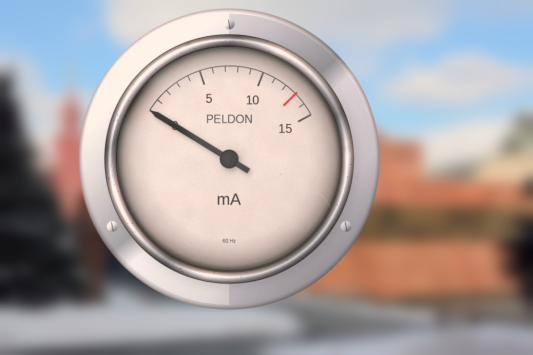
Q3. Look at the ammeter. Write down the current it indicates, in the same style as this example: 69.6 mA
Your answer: 0 mA
